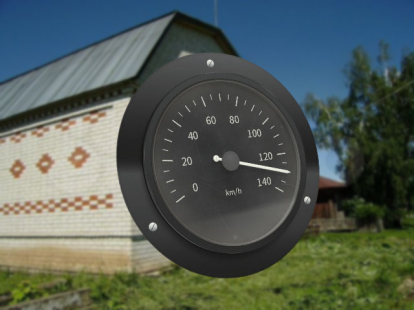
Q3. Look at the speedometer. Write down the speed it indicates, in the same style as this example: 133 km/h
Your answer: 130 km/h
